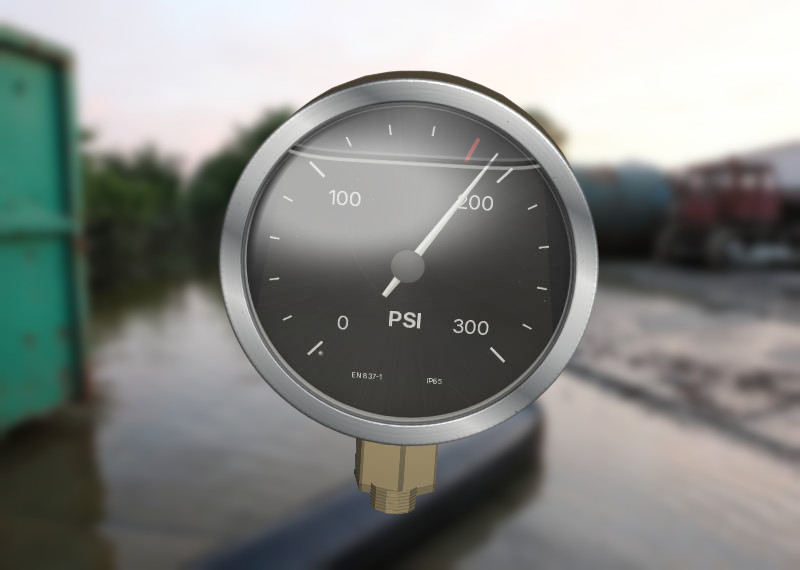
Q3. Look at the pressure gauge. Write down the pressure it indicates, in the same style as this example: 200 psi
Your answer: 190 psi
